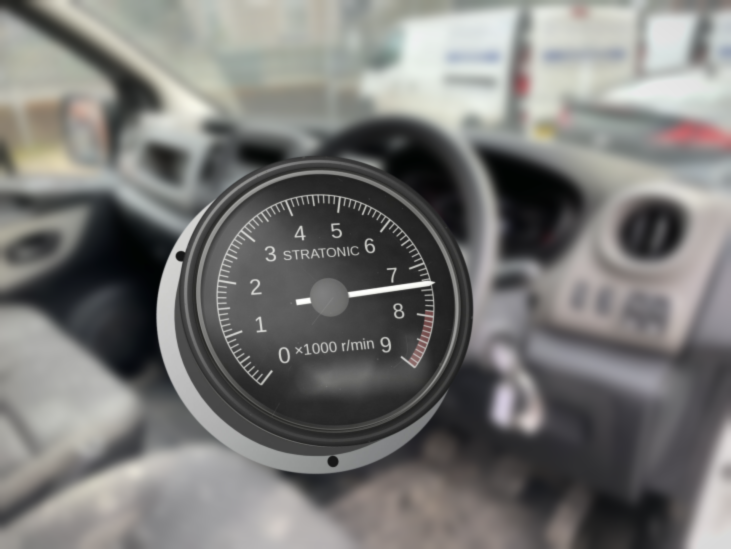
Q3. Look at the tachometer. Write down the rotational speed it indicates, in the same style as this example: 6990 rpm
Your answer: 7400 rpm
